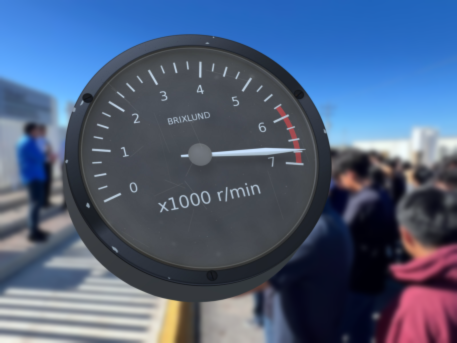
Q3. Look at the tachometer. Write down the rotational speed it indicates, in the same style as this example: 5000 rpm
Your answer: 6750 rpm
